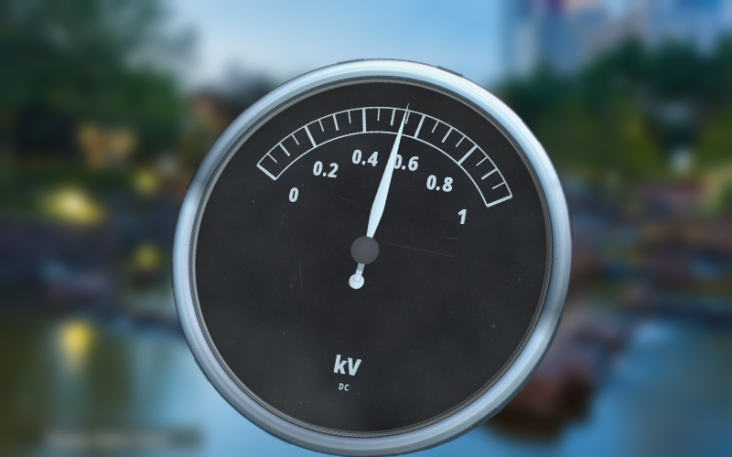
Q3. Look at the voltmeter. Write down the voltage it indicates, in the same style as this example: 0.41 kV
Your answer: 0.55 kV
